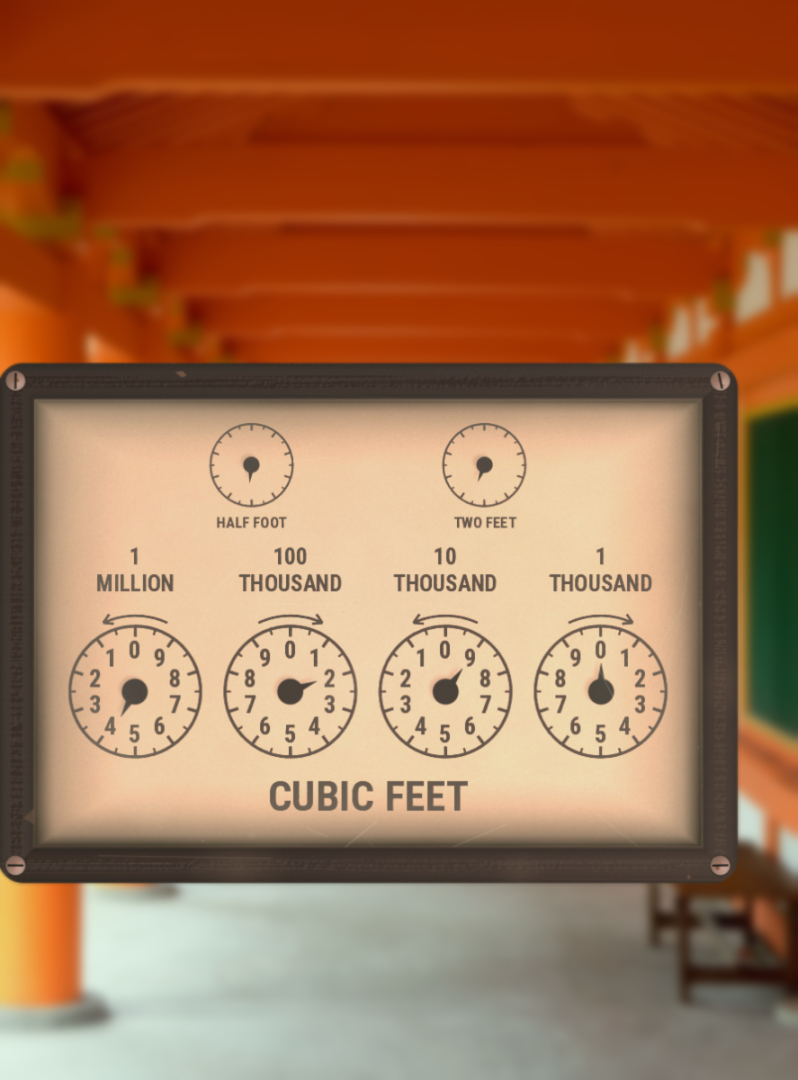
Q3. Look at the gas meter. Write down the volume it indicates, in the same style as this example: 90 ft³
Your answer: 419000 ft³
